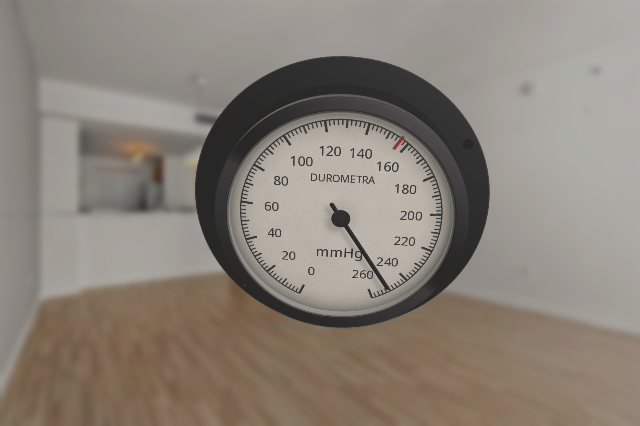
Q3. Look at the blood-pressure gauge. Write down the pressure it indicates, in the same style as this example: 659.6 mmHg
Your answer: 250 mmHg
